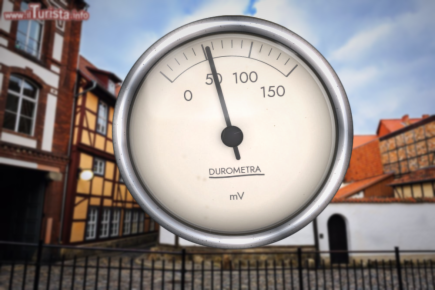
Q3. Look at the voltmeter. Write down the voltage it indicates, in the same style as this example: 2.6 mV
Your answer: 55 mV
